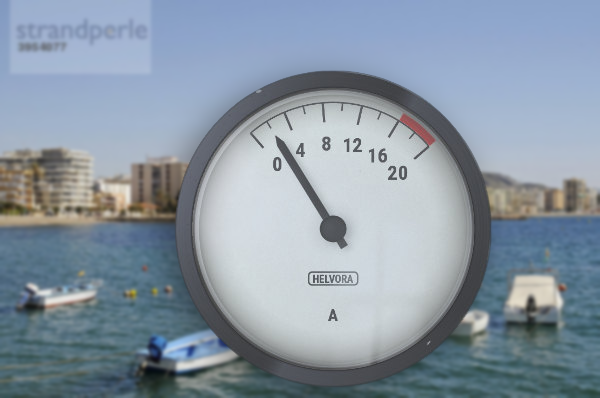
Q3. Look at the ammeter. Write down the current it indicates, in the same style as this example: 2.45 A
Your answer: 2 A
